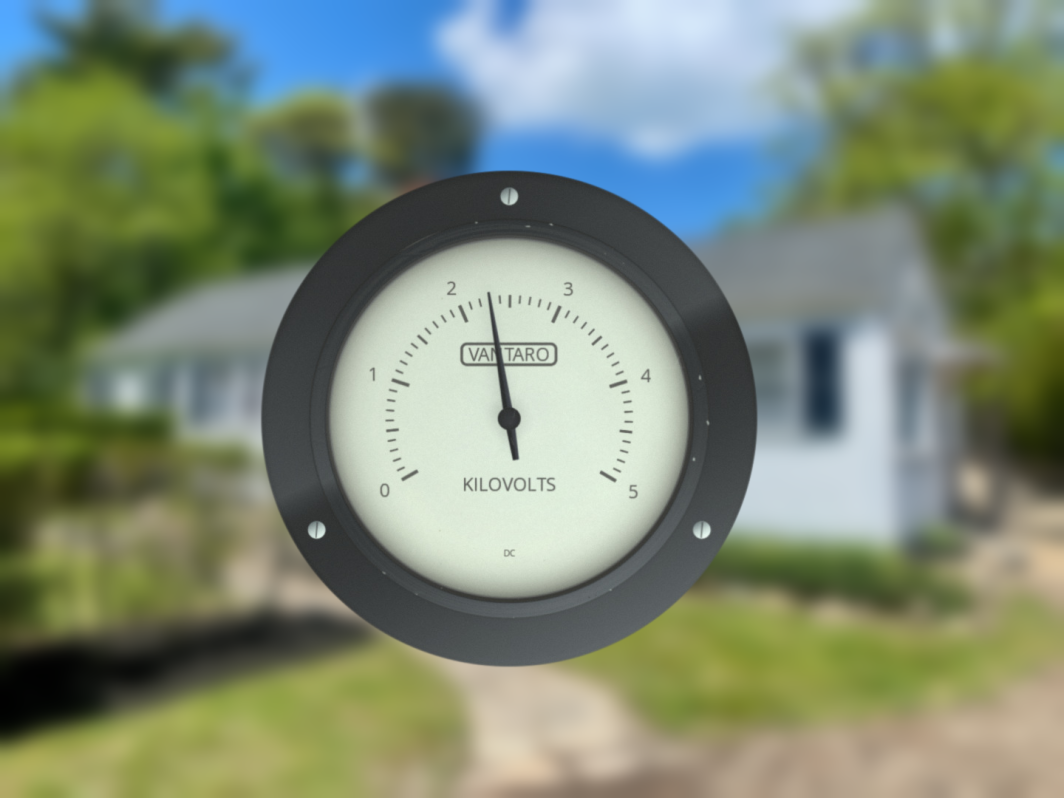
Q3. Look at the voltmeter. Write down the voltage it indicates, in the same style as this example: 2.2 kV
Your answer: 2.3 kV
